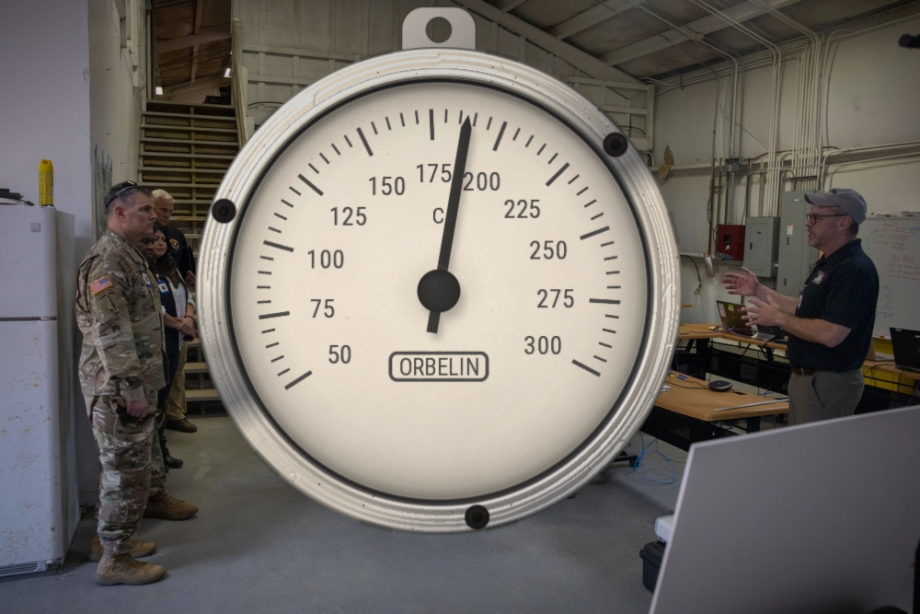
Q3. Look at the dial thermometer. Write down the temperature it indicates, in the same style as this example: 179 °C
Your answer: 187.5 °C
